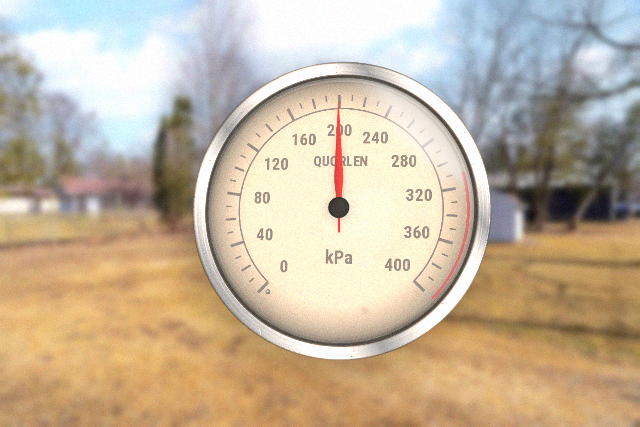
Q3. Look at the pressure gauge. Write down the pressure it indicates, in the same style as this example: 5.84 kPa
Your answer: 200 kPa
